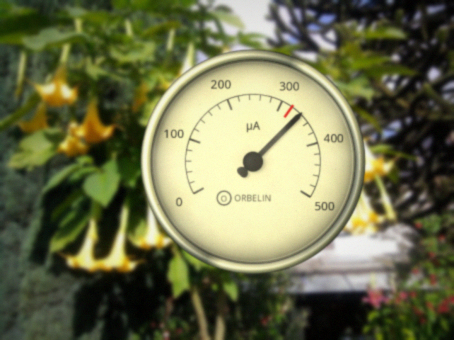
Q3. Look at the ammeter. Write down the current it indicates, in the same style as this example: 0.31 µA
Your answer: 340 µA
